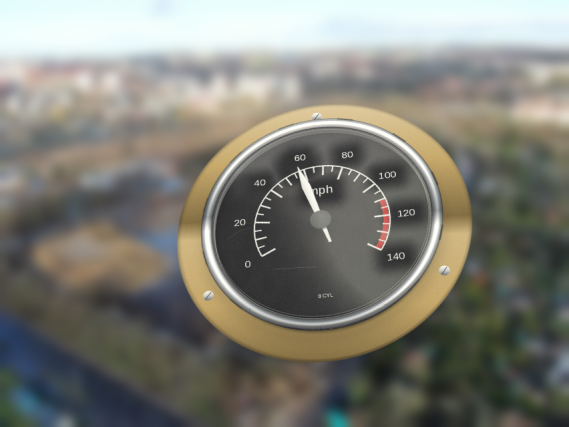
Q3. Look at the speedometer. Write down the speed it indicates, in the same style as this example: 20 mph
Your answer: 57.5 mph
